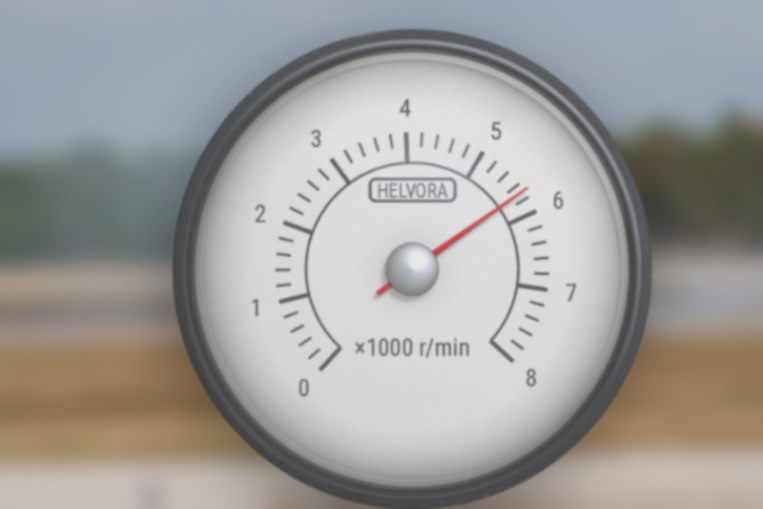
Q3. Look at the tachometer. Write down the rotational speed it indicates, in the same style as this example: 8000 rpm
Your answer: 5700 rpm
